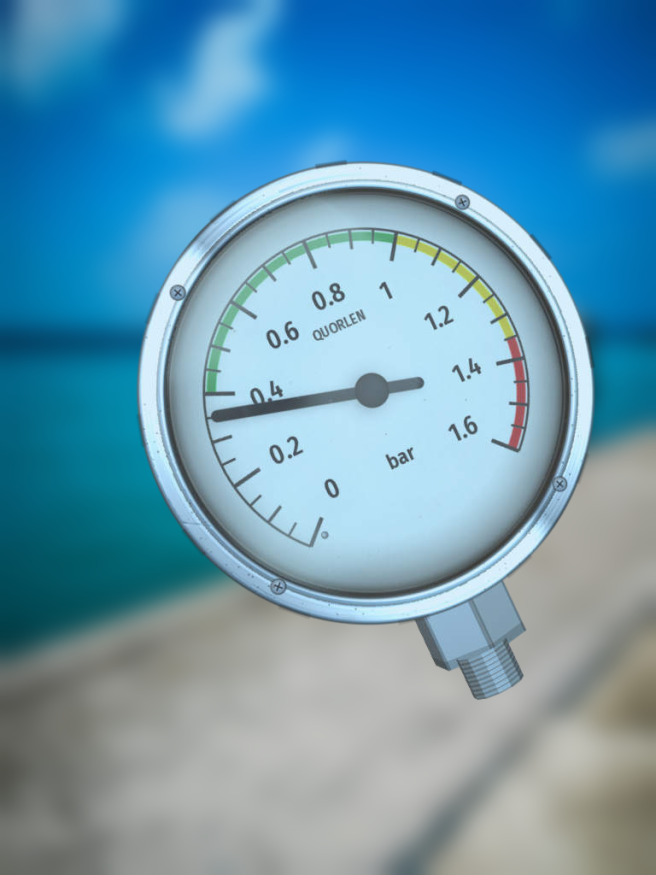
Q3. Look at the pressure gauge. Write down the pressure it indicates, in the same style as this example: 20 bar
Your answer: 0.35 bar
